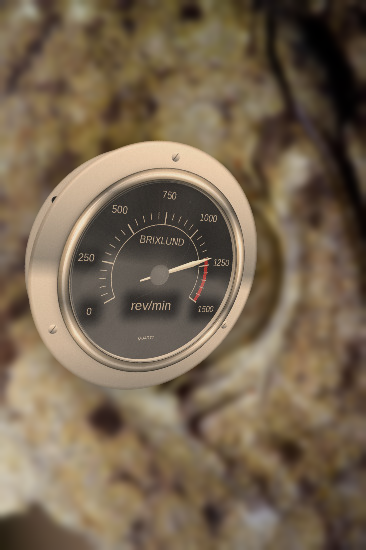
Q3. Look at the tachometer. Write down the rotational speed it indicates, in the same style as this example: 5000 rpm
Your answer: 1200 rpm
